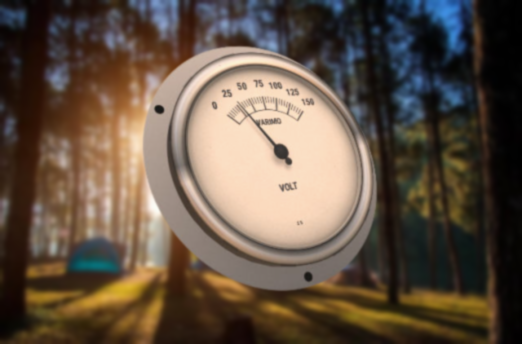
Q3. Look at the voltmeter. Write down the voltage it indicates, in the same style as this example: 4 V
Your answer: 25 V
